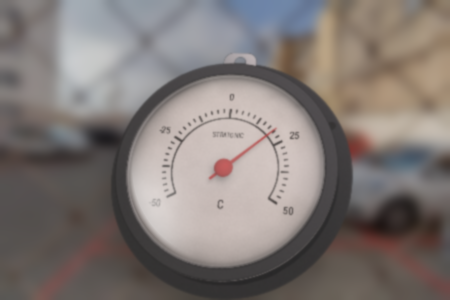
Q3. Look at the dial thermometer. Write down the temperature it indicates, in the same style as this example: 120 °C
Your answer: 20 °C
